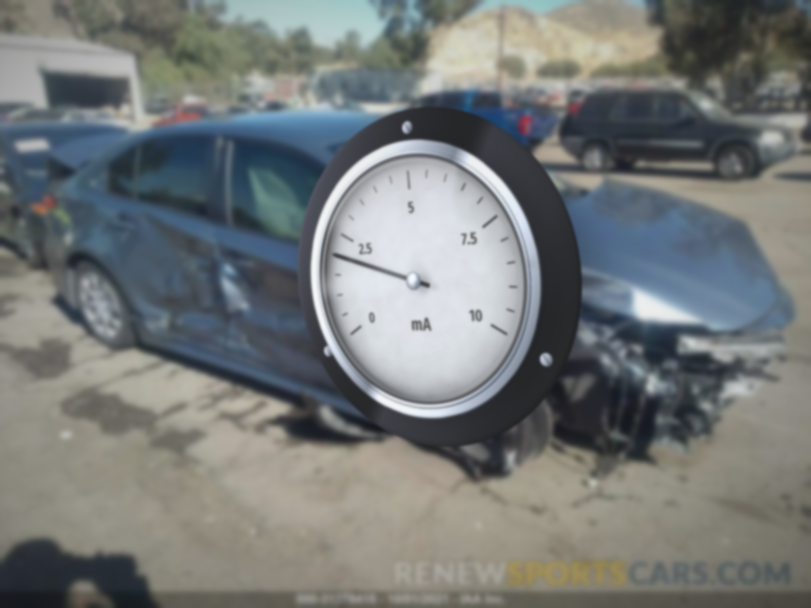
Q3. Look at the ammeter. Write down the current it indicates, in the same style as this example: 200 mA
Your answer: 2 mA
